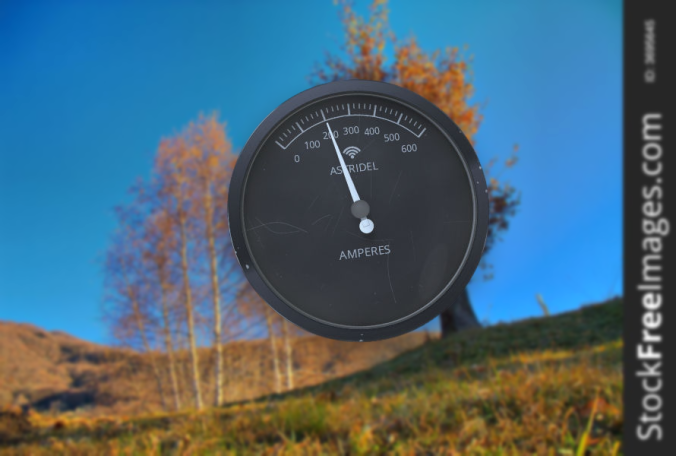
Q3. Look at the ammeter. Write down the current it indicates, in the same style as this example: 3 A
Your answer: 200 A
